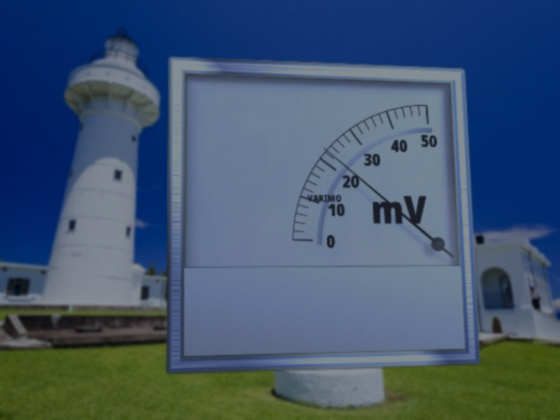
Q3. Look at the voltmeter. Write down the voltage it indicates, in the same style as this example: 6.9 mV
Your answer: 22 mV
